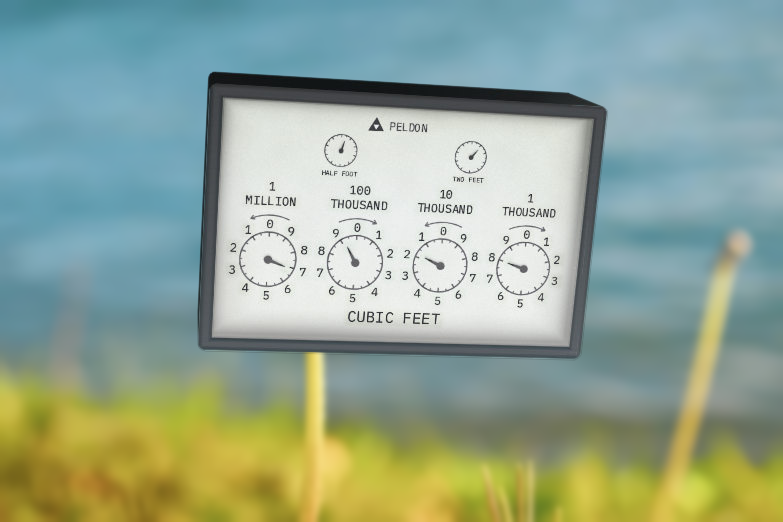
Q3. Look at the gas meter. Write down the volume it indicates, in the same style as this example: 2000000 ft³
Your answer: 691800 ft³
